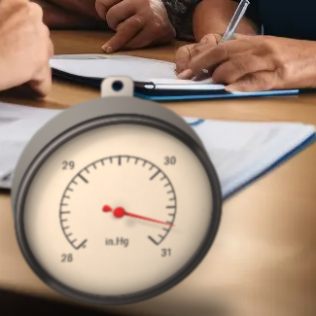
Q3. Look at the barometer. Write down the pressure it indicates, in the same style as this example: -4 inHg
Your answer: 30.7 inHg
